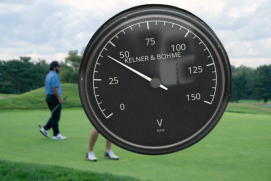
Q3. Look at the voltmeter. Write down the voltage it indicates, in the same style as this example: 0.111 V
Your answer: 42.5 V
